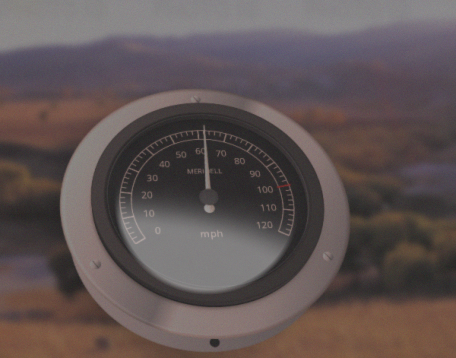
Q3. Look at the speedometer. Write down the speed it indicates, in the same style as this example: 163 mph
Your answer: 62 mph
